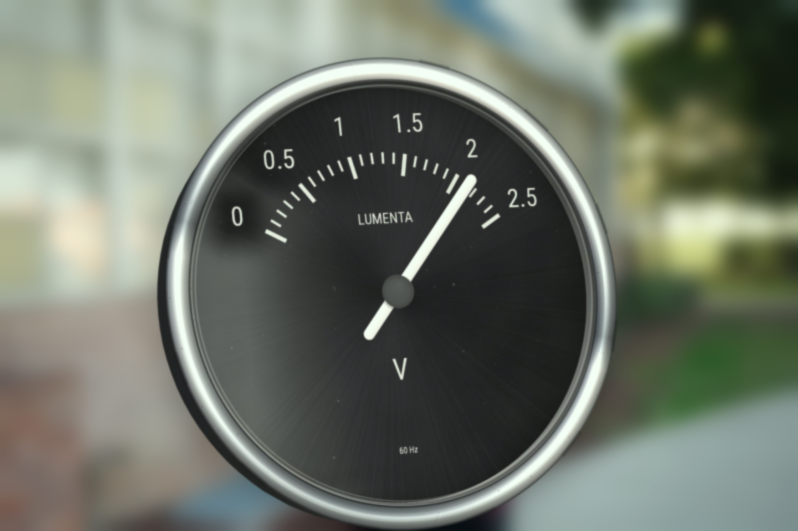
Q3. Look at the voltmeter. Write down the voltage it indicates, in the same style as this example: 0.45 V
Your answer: 2.1 V
